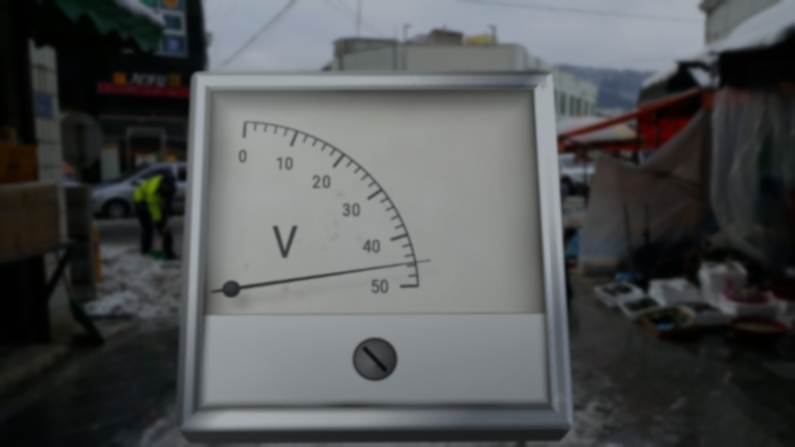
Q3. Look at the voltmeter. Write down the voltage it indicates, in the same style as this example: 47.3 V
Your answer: 46 V
